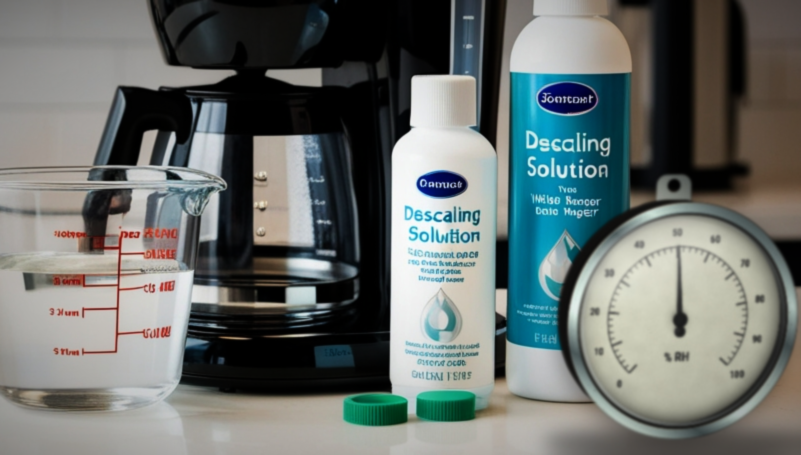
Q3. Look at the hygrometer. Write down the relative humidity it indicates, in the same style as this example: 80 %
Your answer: 50 %
